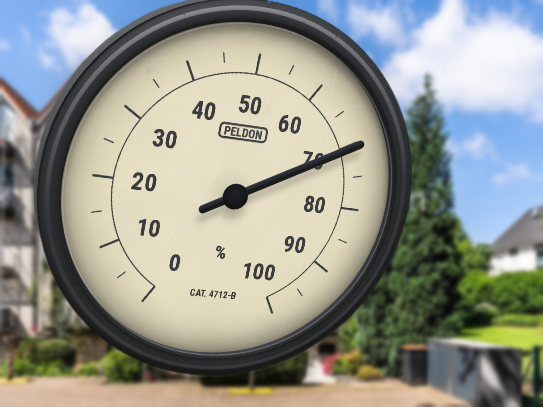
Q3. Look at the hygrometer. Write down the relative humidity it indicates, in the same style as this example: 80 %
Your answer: 70 %
